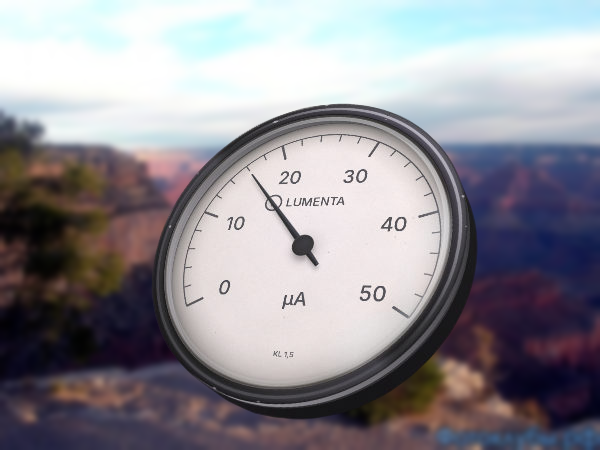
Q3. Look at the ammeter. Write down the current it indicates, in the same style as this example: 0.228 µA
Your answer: 16 µA
